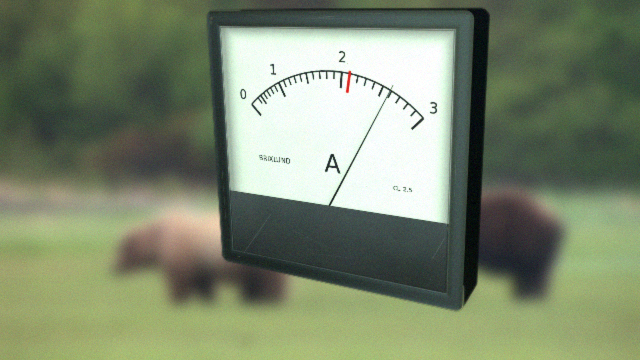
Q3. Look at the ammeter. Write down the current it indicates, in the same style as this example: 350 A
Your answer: 2.6 A
